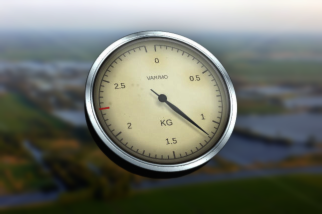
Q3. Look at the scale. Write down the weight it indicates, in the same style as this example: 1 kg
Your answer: 1.15 kg
